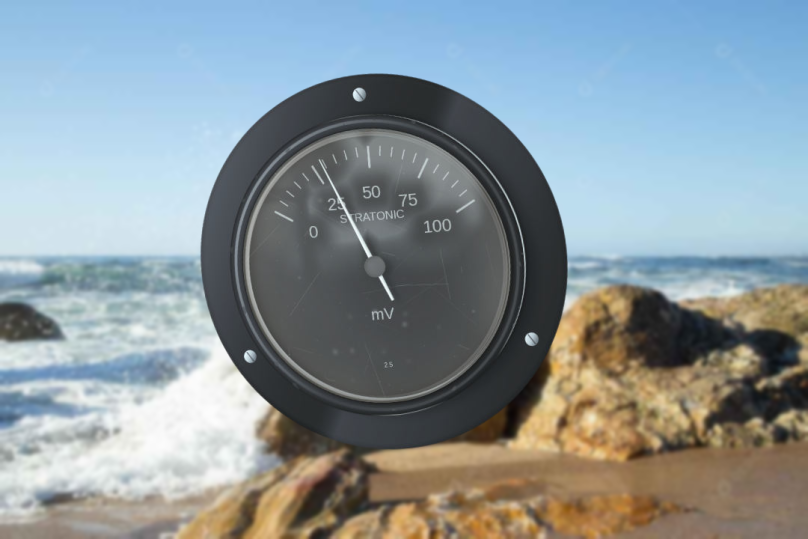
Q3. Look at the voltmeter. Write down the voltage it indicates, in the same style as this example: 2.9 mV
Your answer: 30 mV
